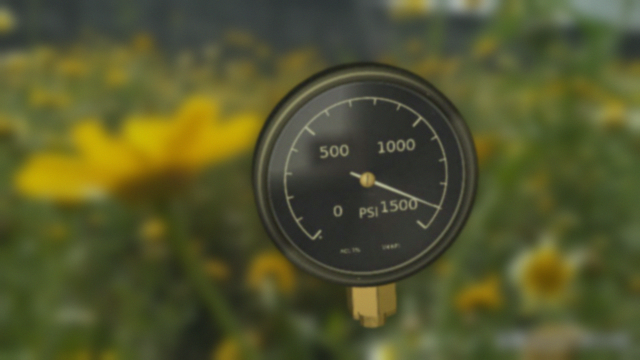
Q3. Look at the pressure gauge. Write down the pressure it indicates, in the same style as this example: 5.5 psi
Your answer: 1400 psi
